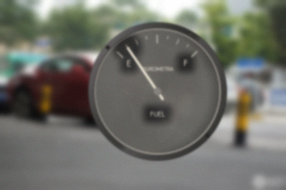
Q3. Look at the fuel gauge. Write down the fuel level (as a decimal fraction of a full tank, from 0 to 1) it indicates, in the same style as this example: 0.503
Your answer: 0.125
